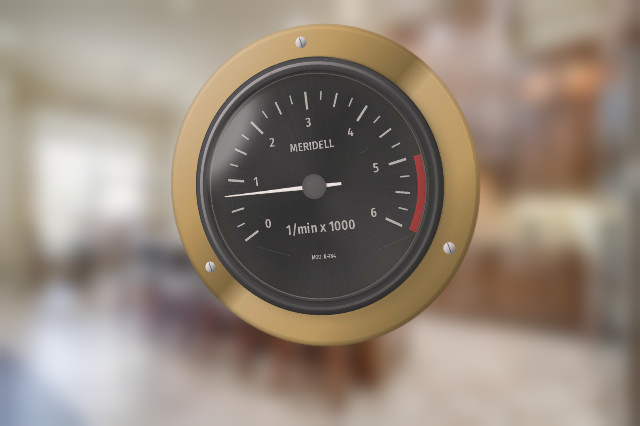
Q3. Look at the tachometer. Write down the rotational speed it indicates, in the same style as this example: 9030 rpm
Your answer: 750 rpm
